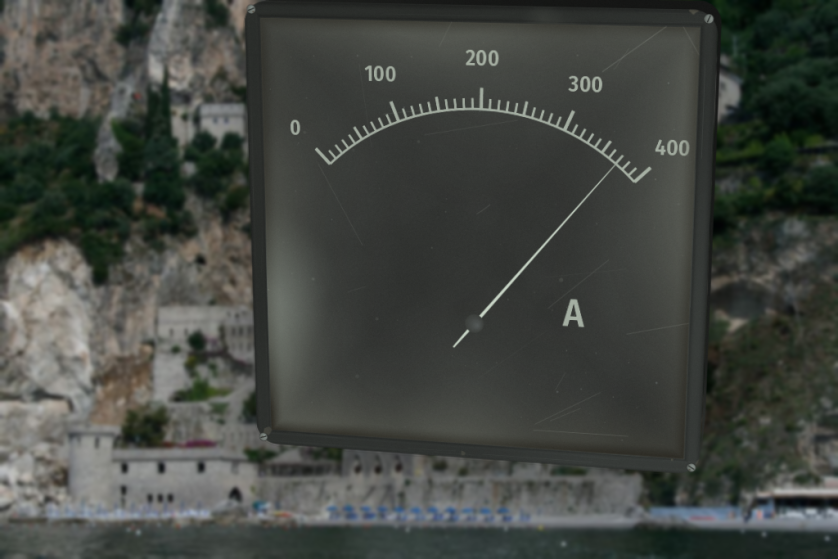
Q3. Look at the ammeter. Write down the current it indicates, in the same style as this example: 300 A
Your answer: 370 A
